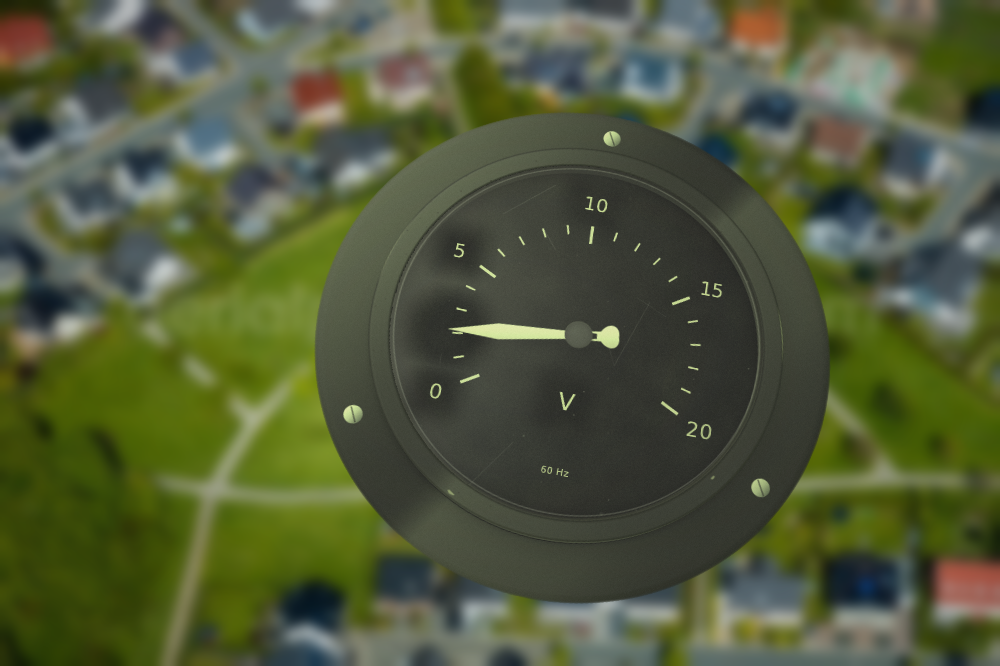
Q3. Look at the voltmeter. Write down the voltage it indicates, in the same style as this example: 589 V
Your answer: 2 V
